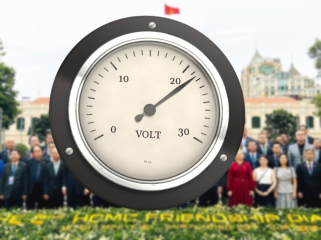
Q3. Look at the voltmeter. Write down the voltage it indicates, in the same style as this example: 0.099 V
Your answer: 21.5 V
